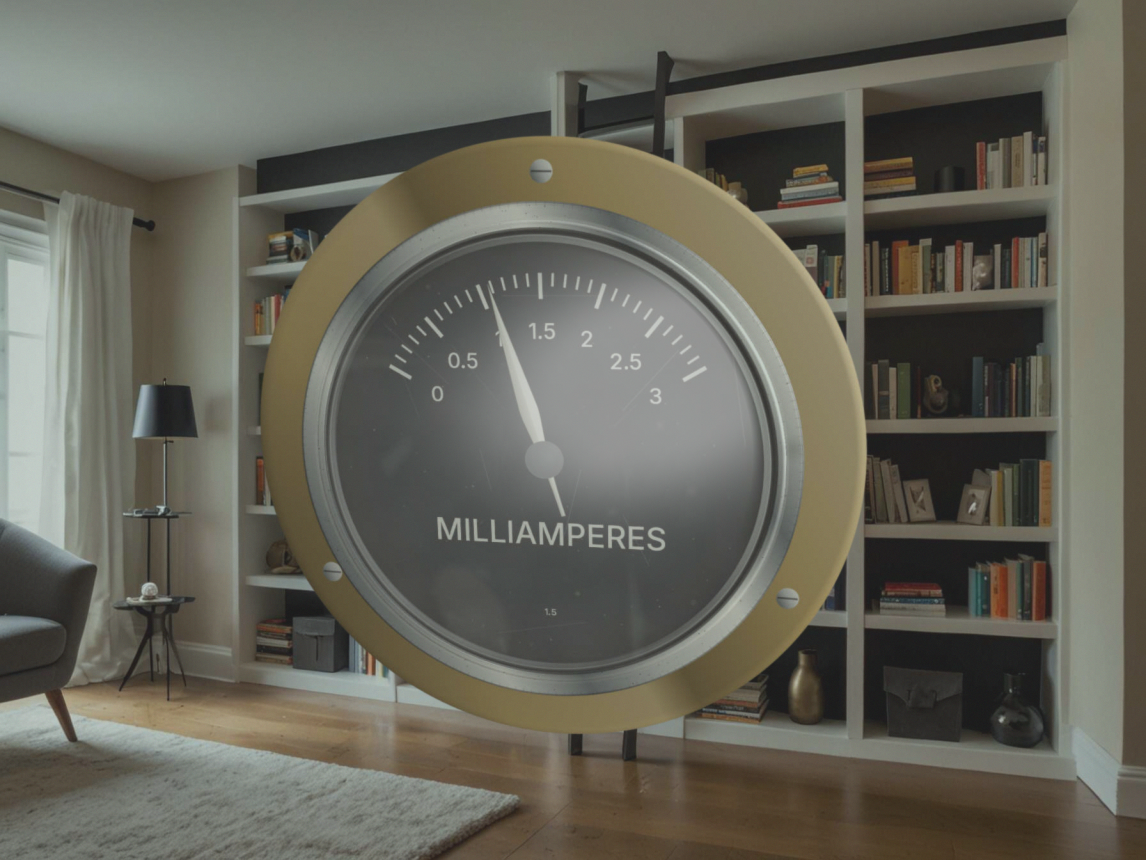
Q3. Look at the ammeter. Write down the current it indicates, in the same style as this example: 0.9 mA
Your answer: 1.1 mA
